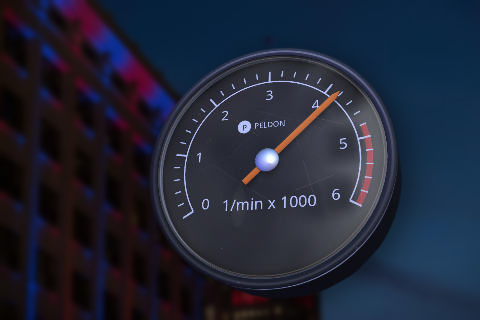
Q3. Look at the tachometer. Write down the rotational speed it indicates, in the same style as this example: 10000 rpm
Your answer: 4200 rpm
